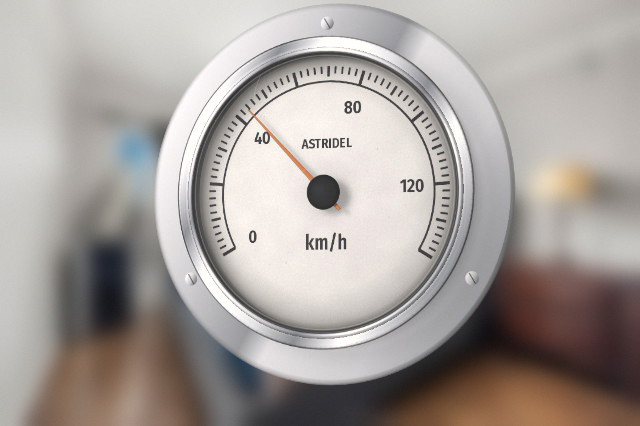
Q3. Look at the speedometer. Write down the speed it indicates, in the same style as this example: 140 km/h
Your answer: 44 km/h
